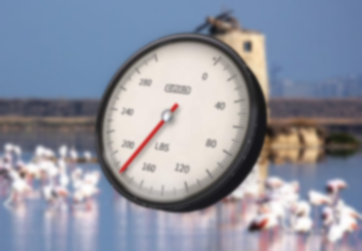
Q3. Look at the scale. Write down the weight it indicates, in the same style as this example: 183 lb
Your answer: 180 lb
